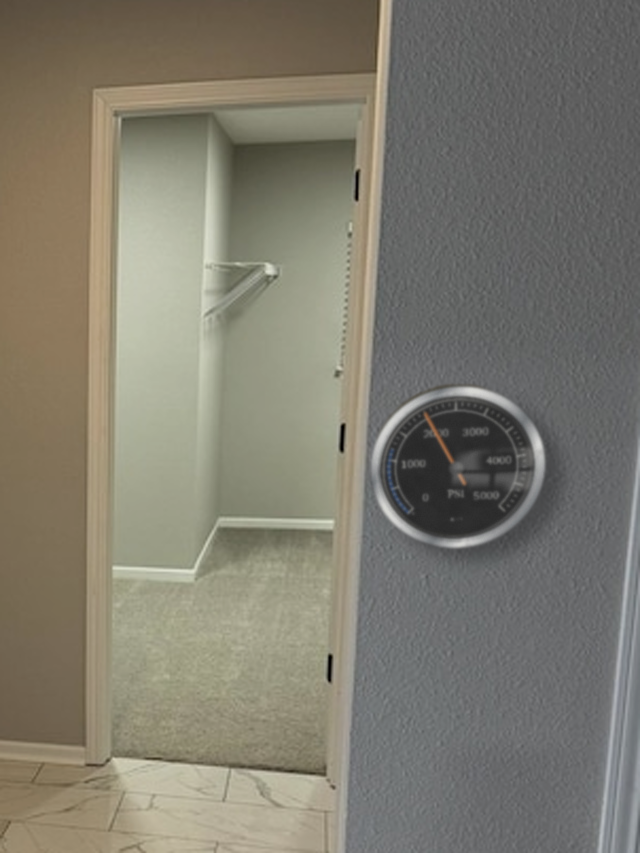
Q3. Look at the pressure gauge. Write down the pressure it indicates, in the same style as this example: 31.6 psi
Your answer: 2000 psi
